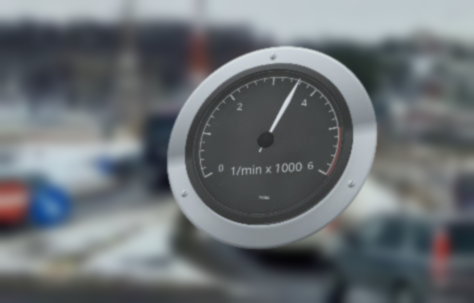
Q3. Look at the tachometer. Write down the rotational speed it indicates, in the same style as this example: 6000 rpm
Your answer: 3600 rpm
